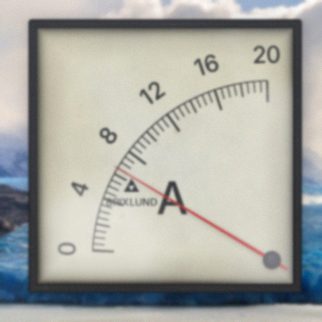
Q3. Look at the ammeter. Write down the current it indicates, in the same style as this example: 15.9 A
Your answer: 6.5 A
